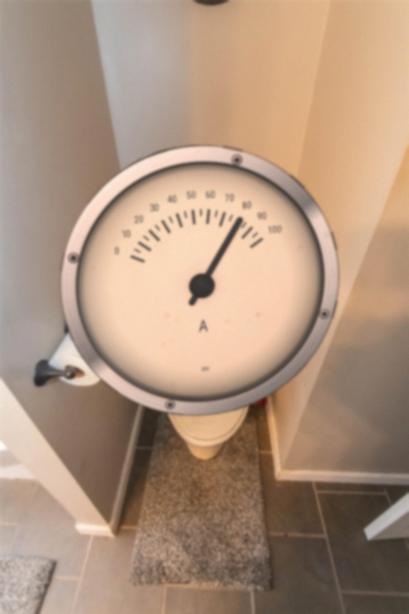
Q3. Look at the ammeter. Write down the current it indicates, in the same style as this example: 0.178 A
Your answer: 80 A
